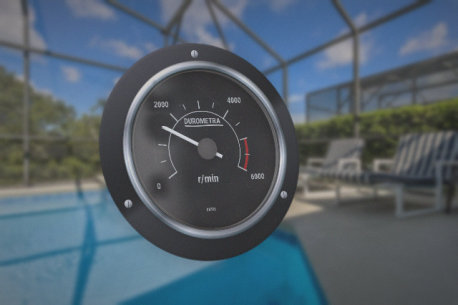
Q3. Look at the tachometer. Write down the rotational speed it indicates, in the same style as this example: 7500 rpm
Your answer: 1500 rpm
